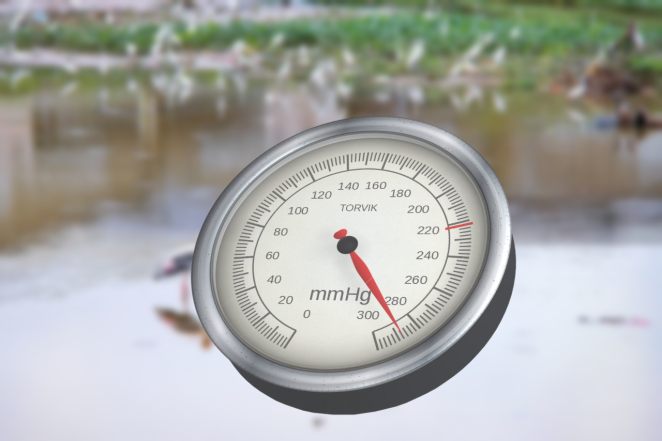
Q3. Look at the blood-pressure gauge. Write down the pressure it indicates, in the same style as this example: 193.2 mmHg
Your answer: 288 mmHg
